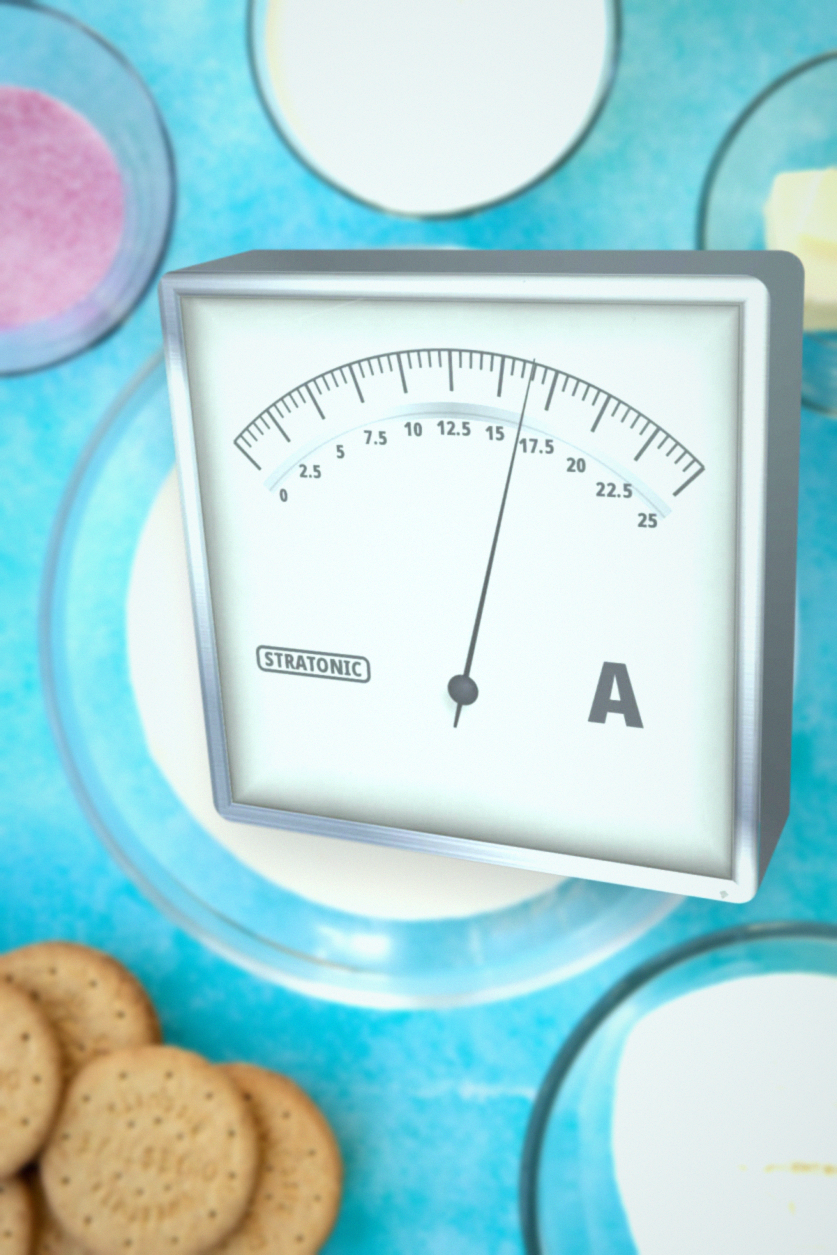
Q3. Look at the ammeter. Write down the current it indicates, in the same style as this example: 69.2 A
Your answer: 16.5 A
